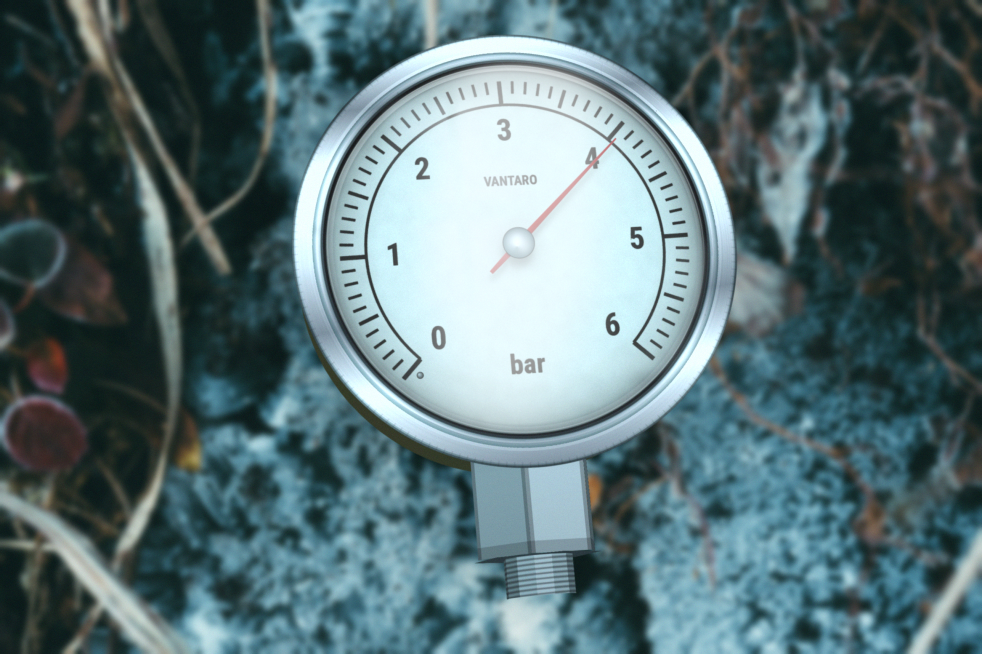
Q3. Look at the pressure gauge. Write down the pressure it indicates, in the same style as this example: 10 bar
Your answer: 4.05 bar
